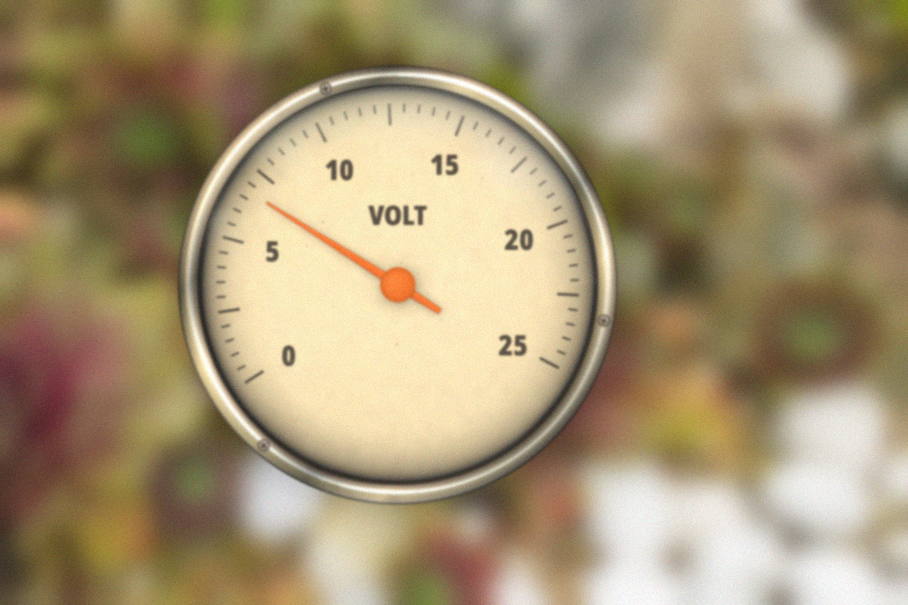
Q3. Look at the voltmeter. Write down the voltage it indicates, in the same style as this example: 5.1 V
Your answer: 6.75 V
